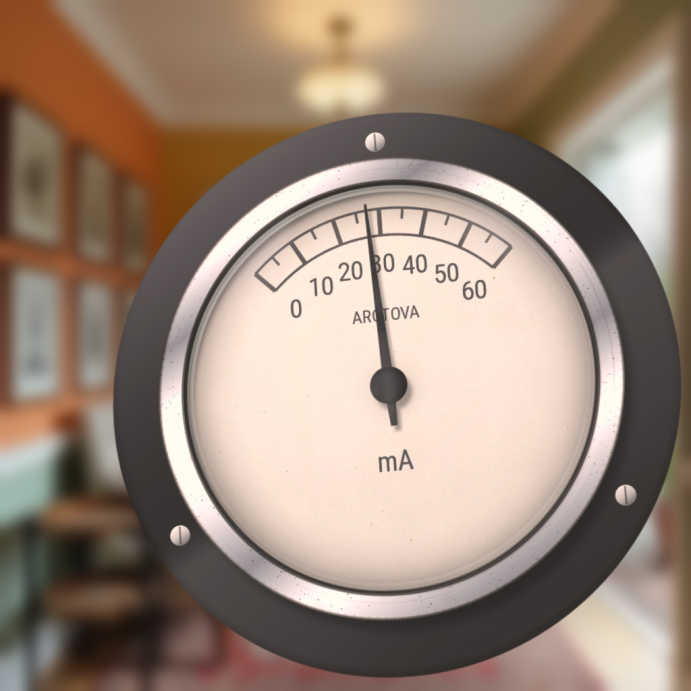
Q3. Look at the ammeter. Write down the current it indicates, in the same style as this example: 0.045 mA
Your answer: 27.5 mA
